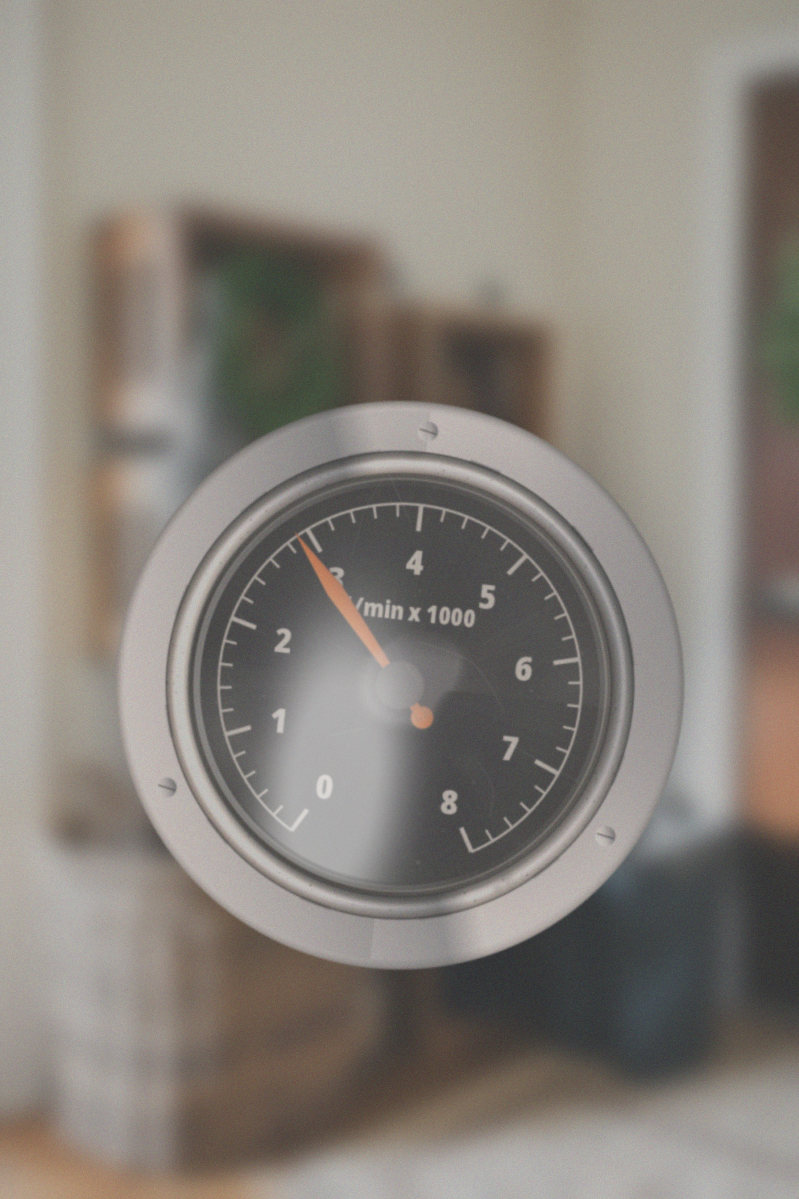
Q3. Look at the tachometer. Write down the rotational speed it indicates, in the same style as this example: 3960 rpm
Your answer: 2900 rpm
